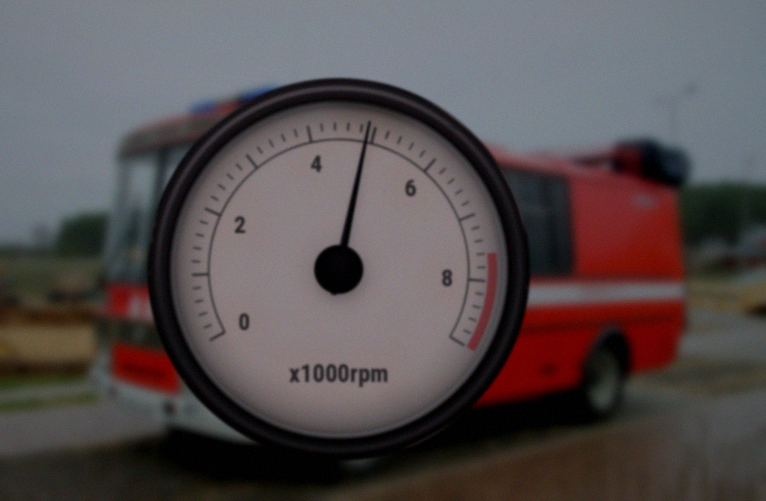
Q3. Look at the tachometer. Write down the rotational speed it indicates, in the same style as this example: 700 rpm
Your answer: 4900 rpm
